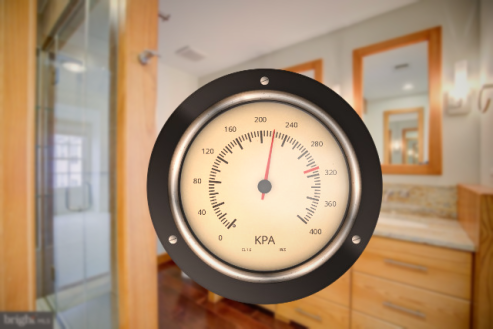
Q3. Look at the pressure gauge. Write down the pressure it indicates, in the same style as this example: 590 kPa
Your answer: 220 kPa
